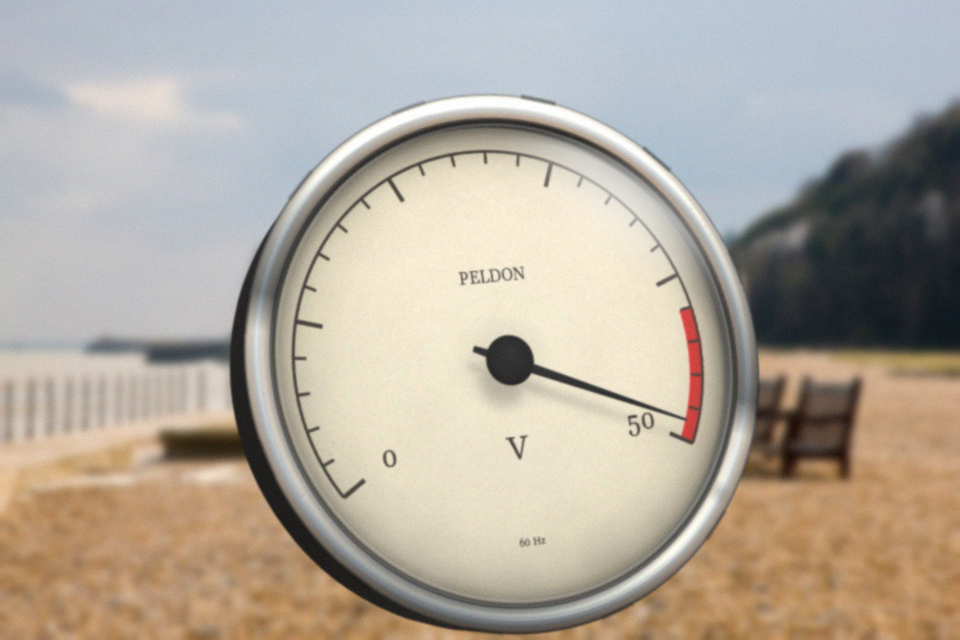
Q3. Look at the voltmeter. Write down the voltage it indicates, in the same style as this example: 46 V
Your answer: 49 V
